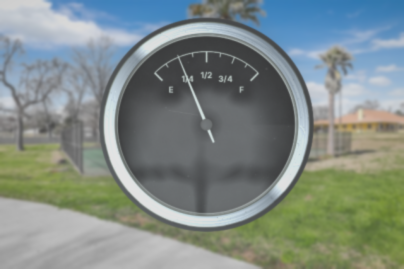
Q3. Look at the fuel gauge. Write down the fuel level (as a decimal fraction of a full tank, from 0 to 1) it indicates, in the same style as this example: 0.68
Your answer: 0.25
